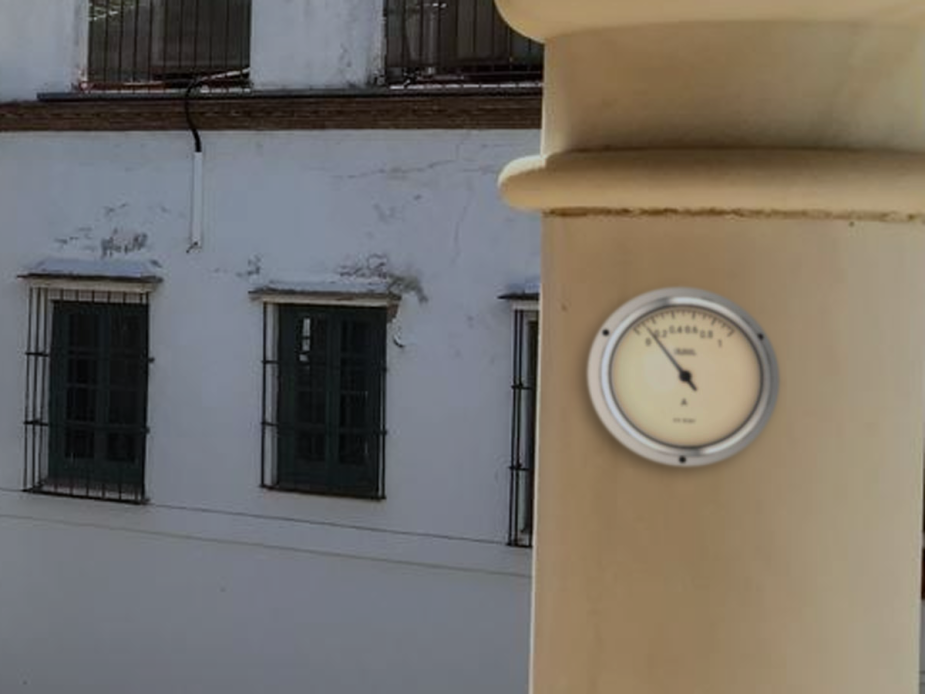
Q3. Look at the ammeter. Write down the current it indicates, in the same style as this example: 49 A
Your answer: 0.1 A
